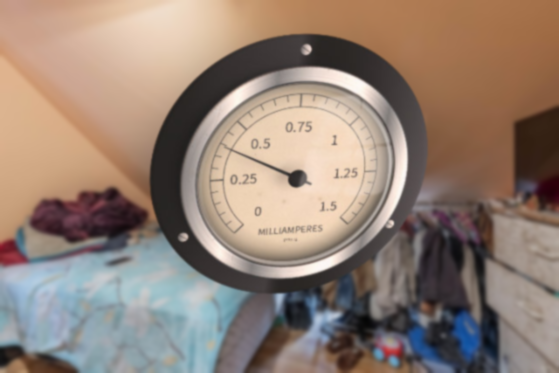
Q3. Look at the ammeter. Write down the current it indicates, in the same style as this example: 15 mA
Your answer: 0.4 mA
